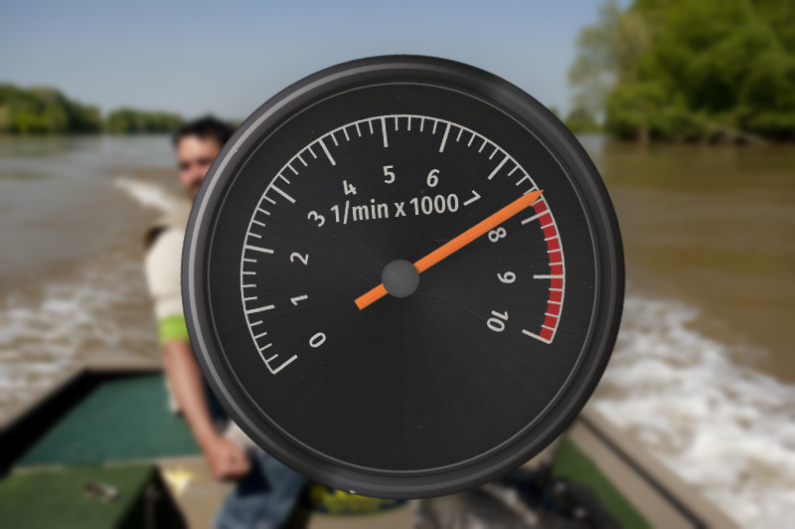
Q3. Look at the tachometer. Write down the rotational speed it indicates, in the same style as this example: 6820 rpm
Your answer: 7700 rpm
